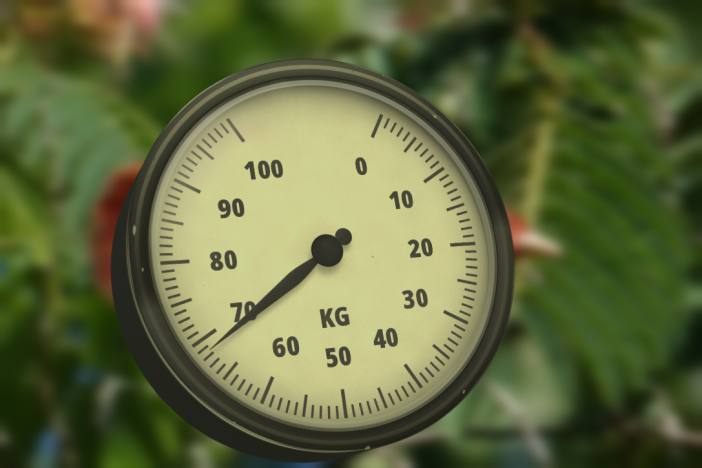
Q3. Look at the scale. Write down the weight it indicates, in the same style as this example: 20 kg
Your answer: 68.5 kg
